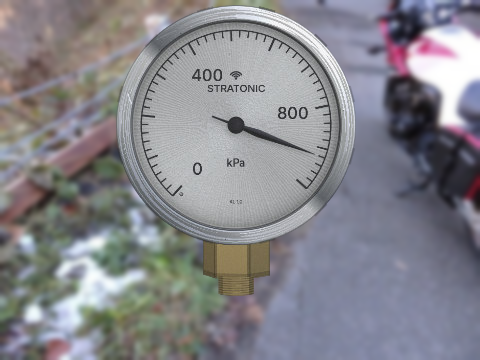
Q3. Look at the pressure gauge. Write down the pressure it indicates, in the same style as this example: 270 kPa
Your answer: 920 kPa
